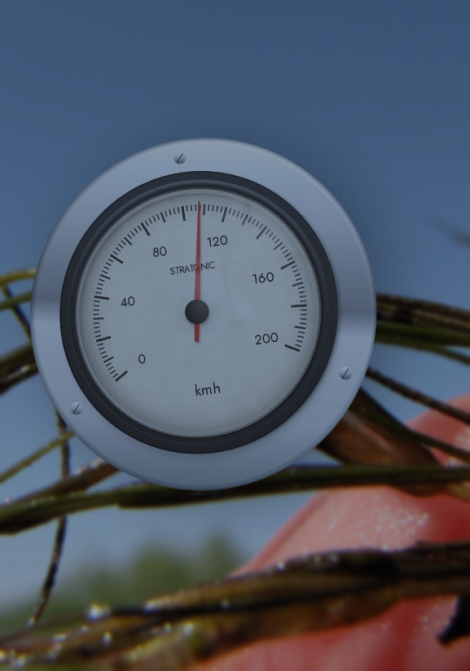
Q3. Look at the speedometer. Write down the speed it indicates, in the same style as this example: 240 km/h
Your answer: 108 km/h
